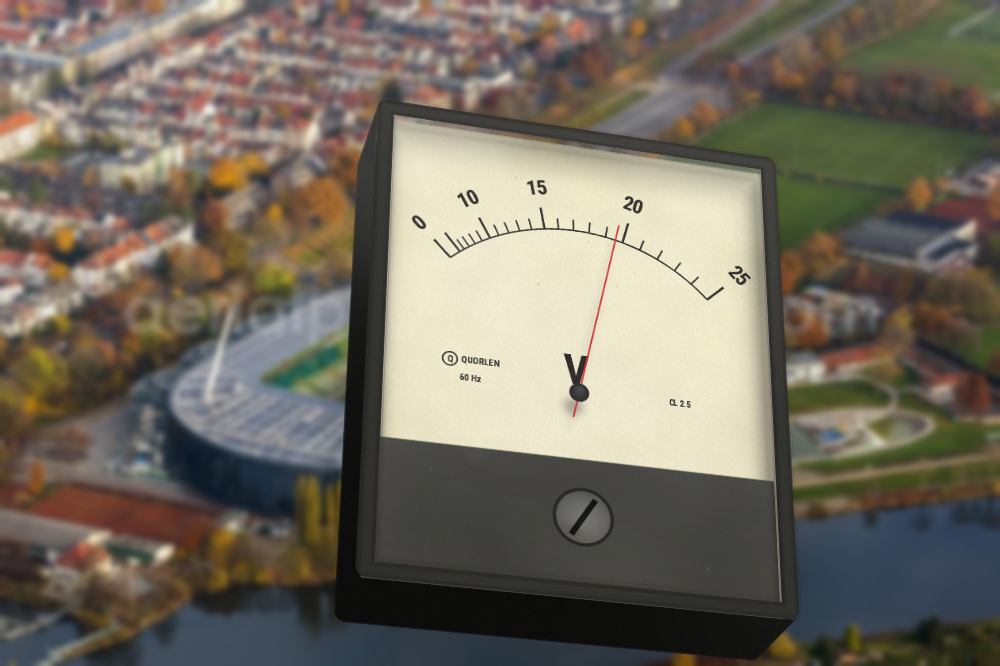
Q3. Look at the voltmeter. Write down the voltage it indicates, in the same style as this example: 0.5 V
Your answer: 19.5 V
